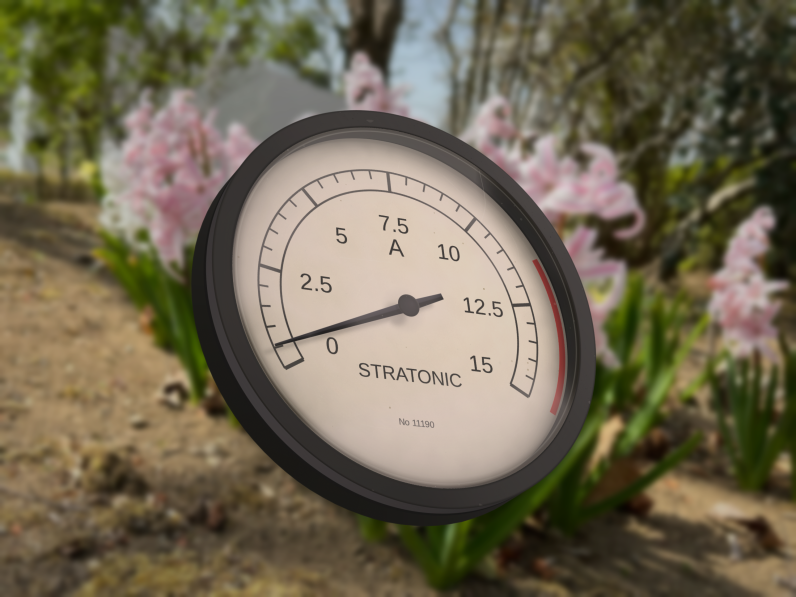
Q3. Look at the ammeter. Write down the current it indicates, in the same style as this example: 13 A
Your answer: 0.5 A
